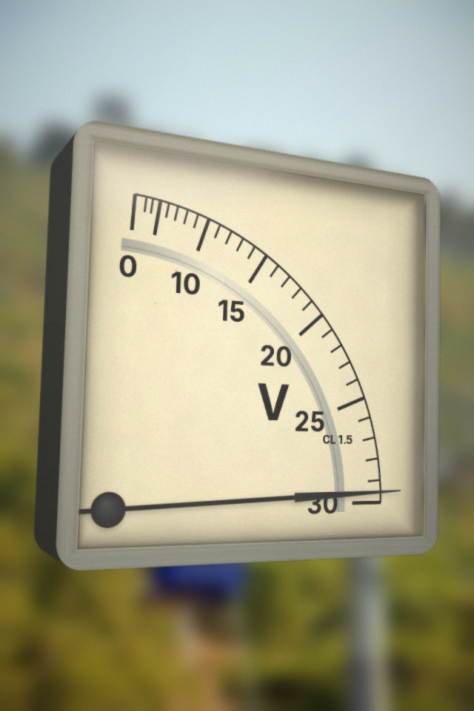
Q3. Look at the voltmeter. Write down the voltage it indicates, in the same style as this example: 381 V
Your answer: 29.5 V
